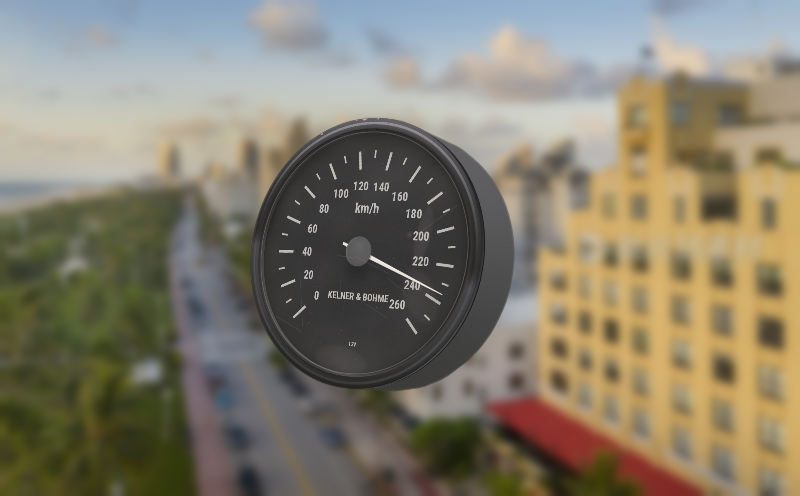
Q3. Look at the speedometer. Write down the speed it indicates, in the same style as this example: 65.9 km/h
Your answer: 235 km/h
